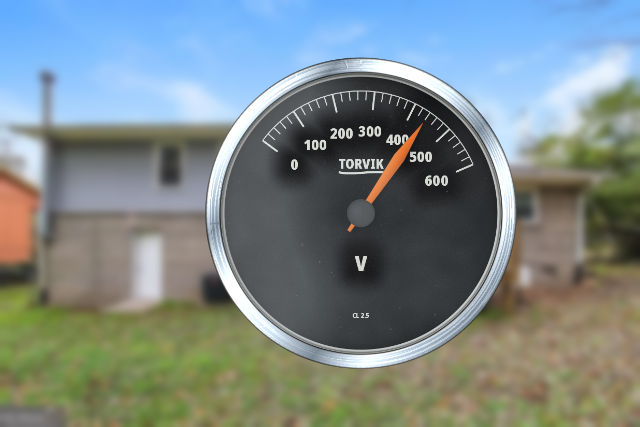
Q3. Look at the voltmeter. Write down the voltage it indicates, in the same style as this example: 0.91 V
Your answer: 440 V
